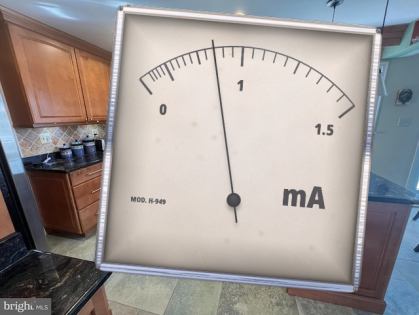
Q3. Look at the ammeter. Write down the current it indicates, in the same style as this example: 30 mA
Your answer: 0.85 mA
